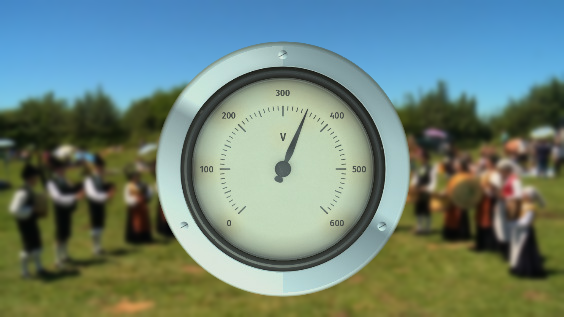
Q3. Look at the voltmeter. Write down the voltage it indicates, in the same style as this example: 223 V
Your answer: 350 V
